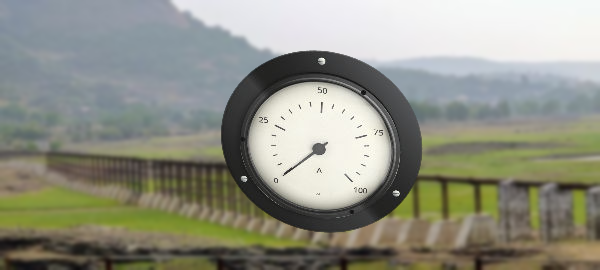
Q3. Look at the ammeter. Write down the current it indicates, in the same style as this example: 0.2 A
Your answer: 0 A
